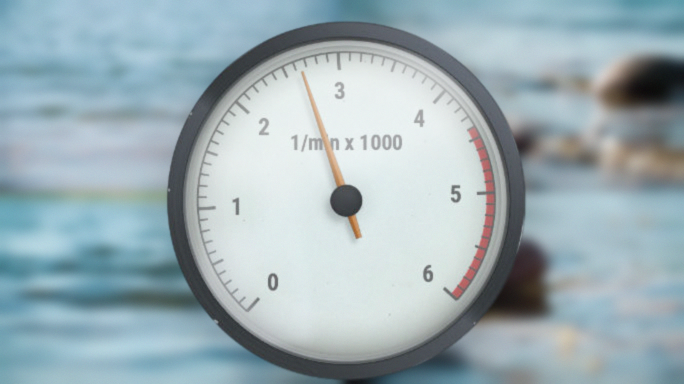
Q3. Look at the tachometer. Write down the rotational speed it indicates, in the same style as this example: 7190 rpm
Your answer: 2650 rpm
